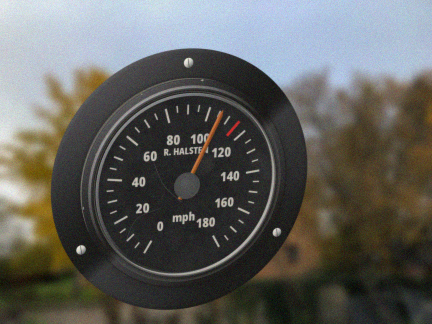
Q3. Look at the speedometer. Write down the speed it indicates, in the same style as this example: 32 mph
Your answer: 105 mph
